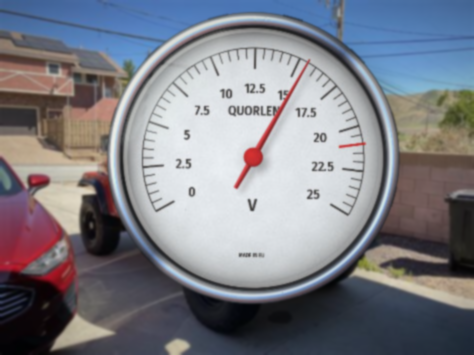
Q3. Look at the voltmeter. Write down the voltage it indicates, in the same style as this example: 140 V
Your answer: 15.5 V
